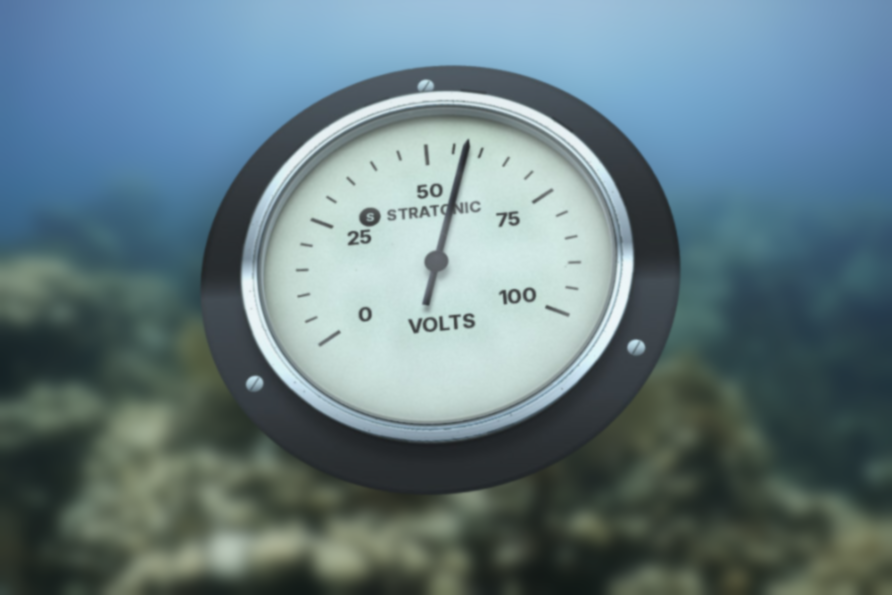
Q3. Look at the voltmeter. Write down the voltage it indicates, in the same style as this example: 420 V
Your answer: 57.5 V
